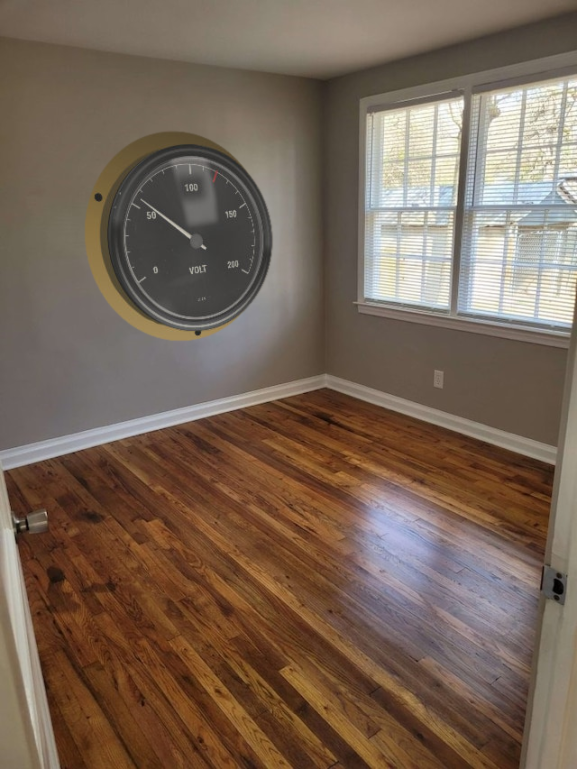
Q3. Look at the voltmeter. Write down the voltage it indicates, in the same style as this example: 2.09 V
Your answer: 55 V
